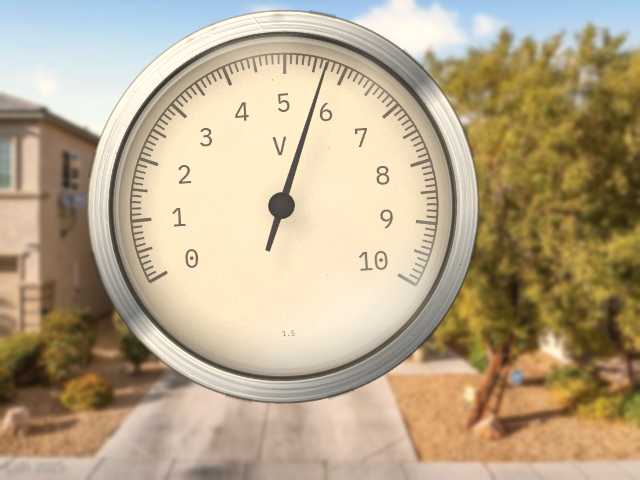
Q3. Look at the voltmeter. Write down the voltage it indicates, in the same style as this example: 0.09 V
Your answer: 5.7 V
